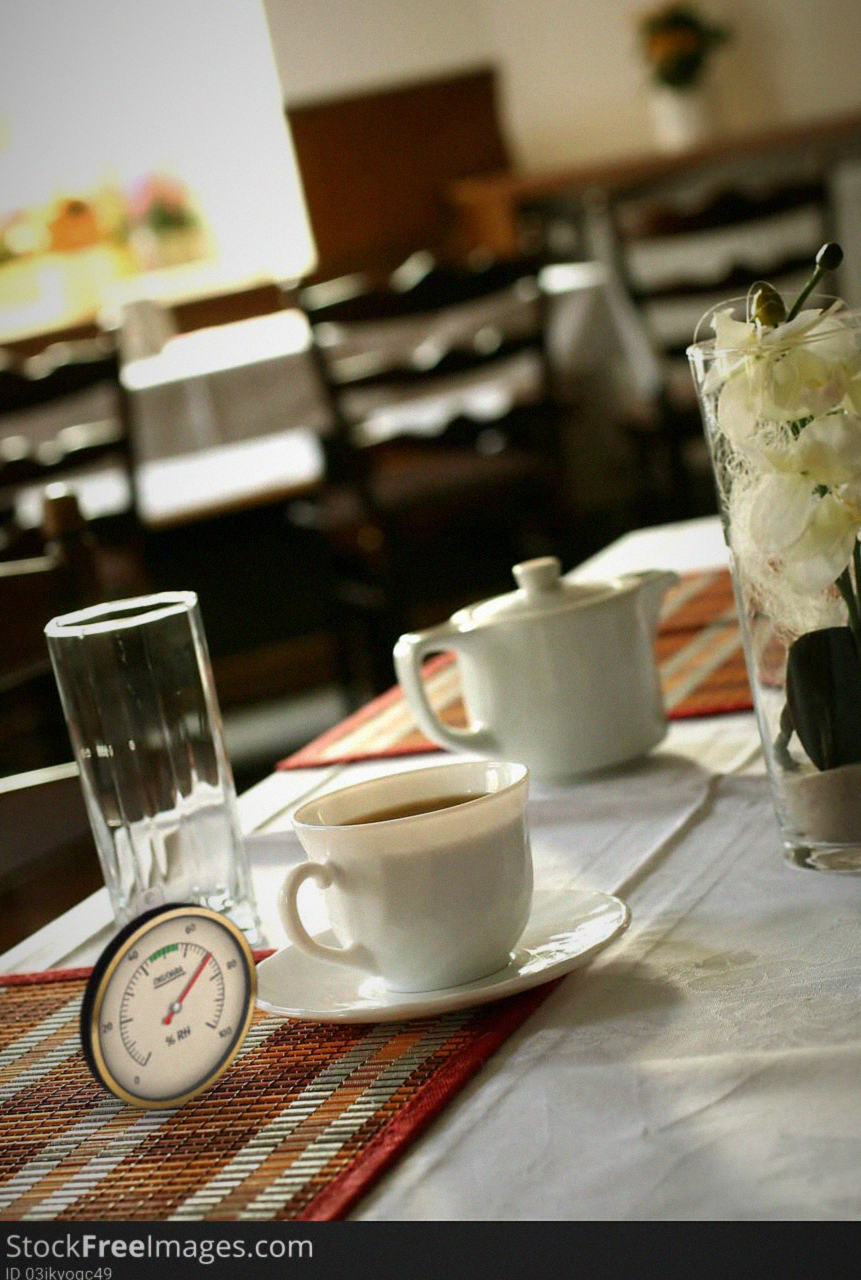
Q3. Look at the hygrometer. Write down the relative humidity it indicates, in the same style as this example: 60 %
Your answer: 70 %
